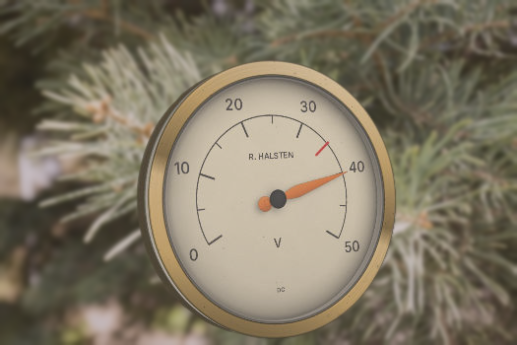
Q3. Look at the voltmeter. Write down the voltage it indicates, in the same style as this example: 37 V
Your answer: 40 V
